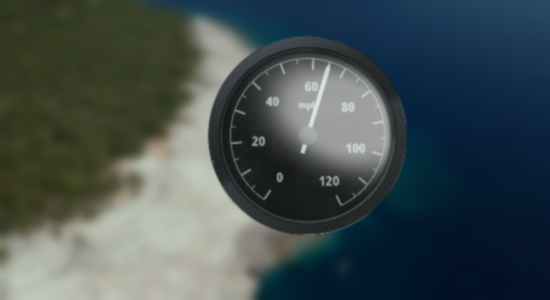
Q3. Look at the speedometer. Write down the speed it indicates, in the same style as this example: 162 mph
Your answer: 65 mph
